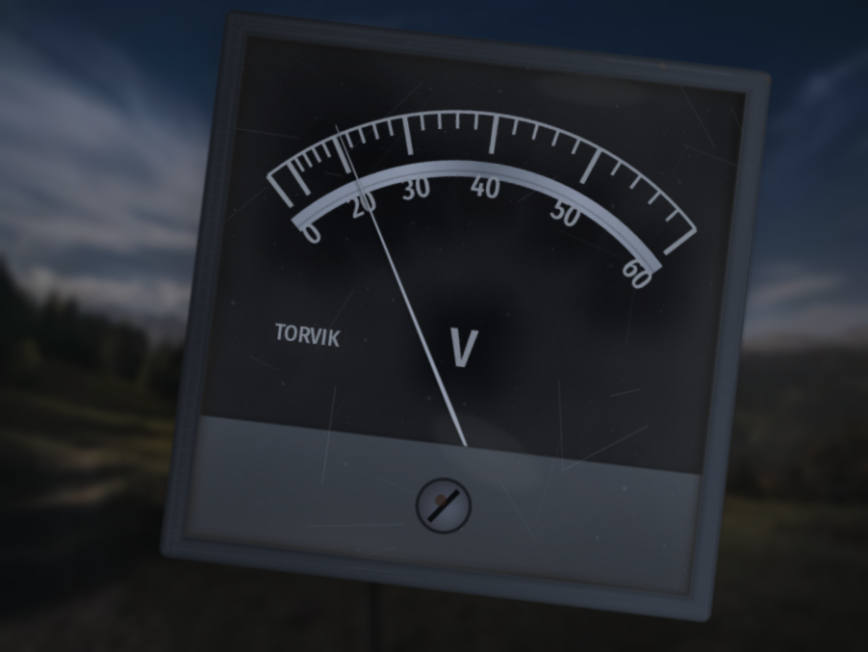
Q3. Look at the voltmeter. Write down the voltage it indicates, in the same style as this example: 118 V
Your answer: 21 V
